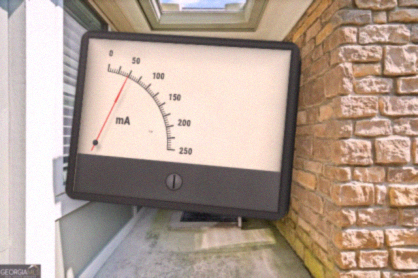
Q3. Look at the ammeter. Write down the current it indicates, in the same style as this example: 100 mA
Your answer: 50 mA
